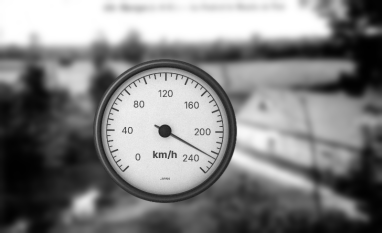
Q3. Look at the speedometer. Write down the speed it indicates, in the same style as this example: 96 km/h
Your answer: 225 km/h
